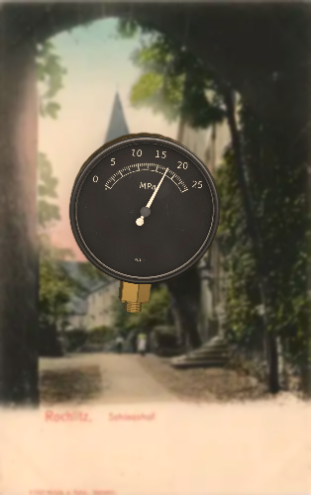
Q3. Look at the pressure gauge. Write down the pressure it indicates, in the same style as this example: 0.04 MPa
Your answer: 17.5 MPa
